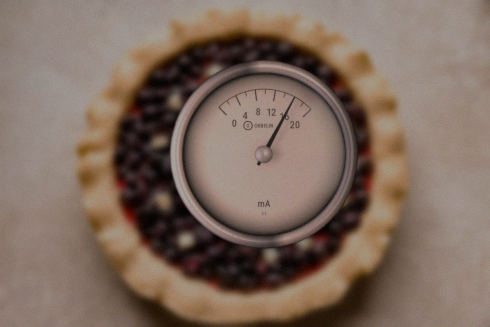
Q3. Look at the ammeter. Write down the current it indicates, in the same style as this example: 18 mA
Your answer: 16 mA
